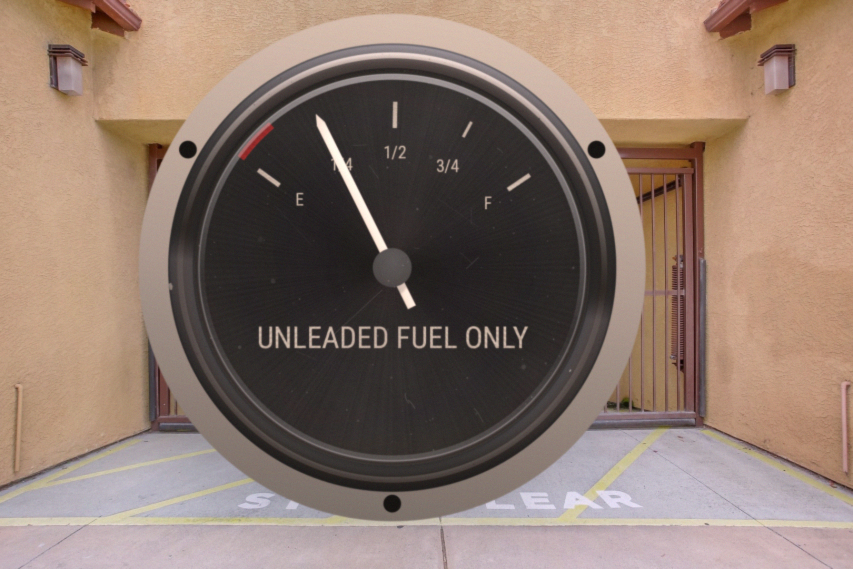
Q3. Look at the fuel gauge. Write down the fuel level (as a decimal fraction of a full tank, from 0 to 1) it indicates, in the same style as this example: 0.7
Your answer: 0.25
